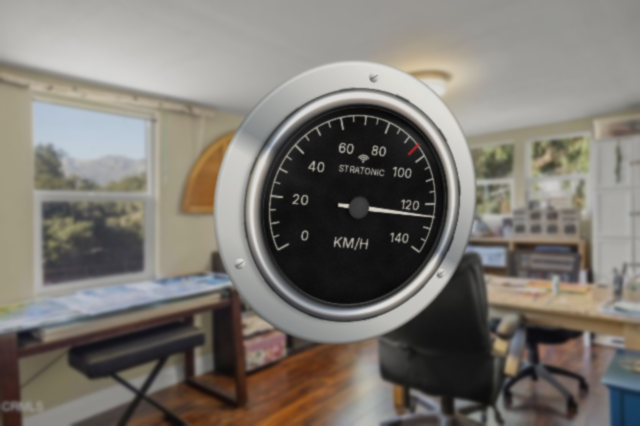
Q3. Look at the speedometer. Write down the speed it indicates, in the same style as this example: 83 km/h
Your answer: 125 km/h
